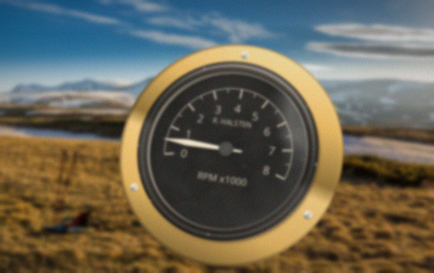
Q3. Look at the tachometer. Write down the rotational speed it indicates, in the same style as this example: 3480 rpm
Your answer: 500 rpm
